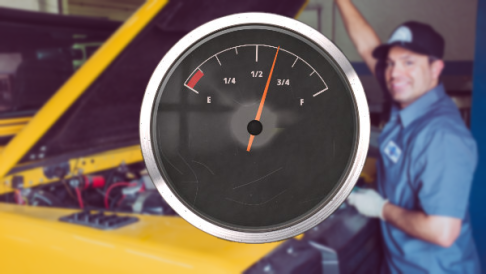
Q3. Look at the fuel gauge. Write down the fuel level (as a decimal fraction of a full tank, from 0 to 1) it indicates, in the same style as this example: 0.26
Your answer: 0.625
